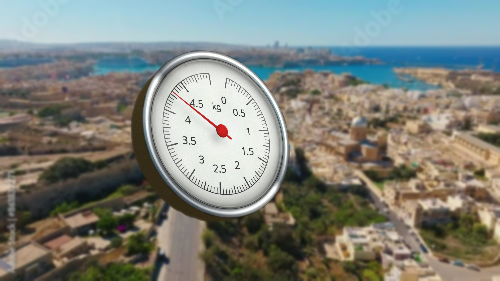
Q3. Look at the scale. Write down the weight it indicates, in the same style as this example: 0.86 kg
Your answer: 4.25 kg
